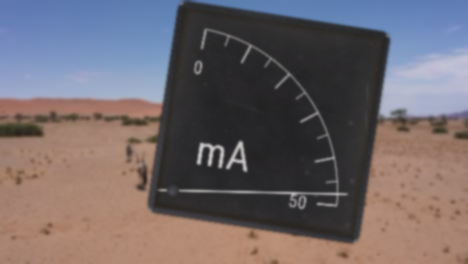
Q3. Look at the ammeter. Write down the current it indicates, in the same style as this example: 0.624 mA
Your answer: 47.5 mA
